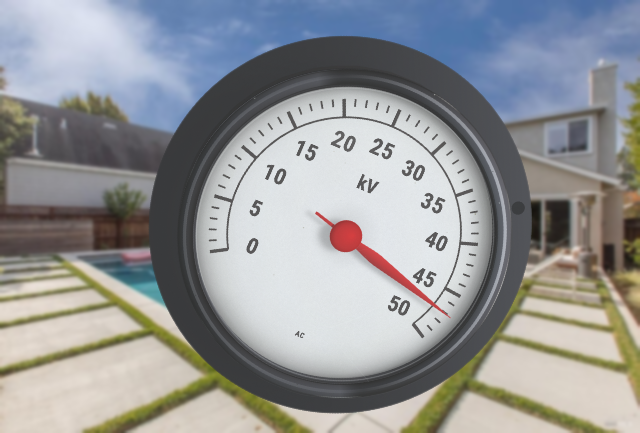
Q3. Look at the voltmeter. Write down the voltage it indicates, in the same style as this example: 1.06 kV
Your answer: 47 kV
